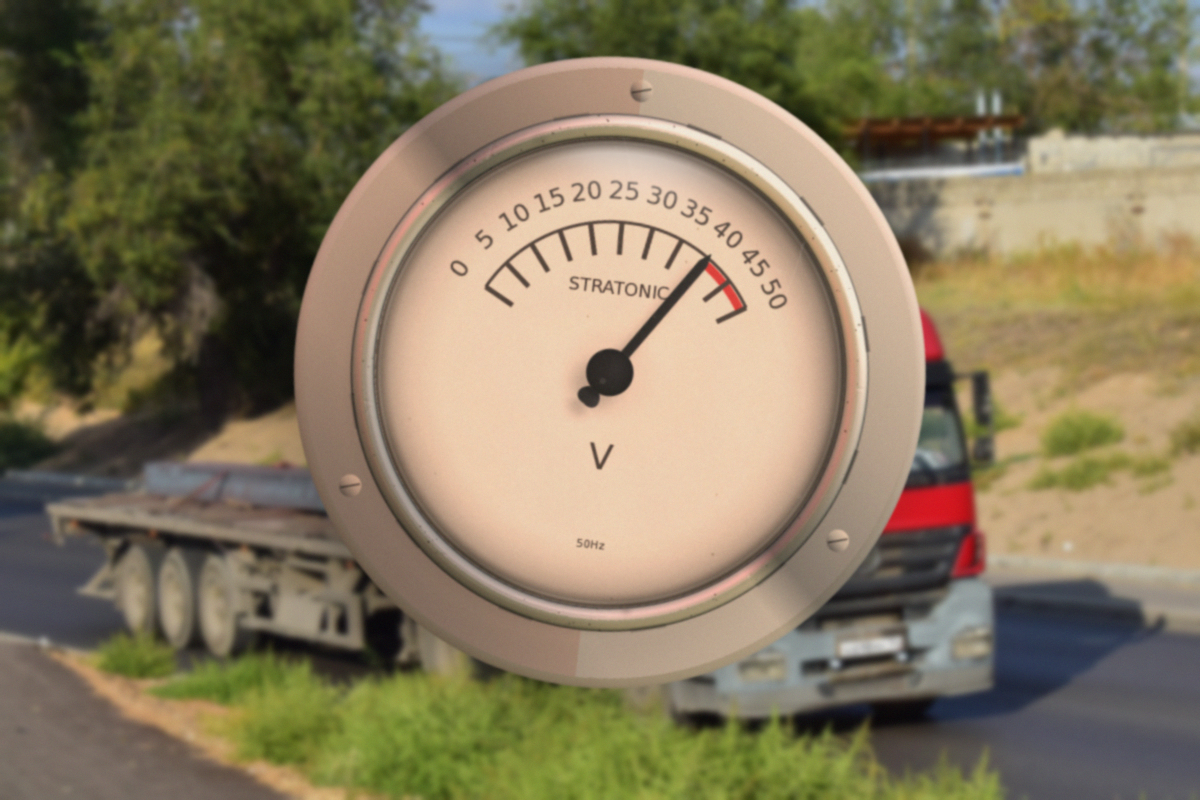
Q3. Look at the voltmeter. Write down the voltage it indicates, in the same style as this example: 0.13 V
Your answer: 40 V
